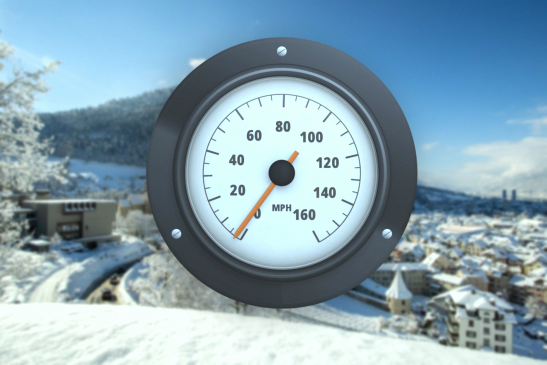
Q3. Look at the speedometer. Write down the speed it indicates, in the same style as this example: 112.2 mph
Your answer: 2.5 mph
